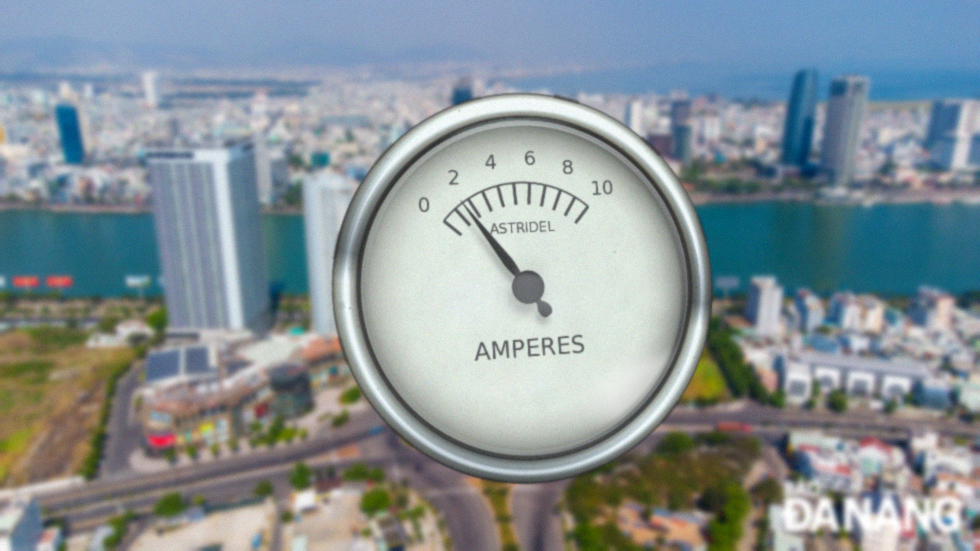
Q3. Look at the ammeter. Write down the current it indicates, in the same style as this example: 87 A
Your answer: 1.5 A
